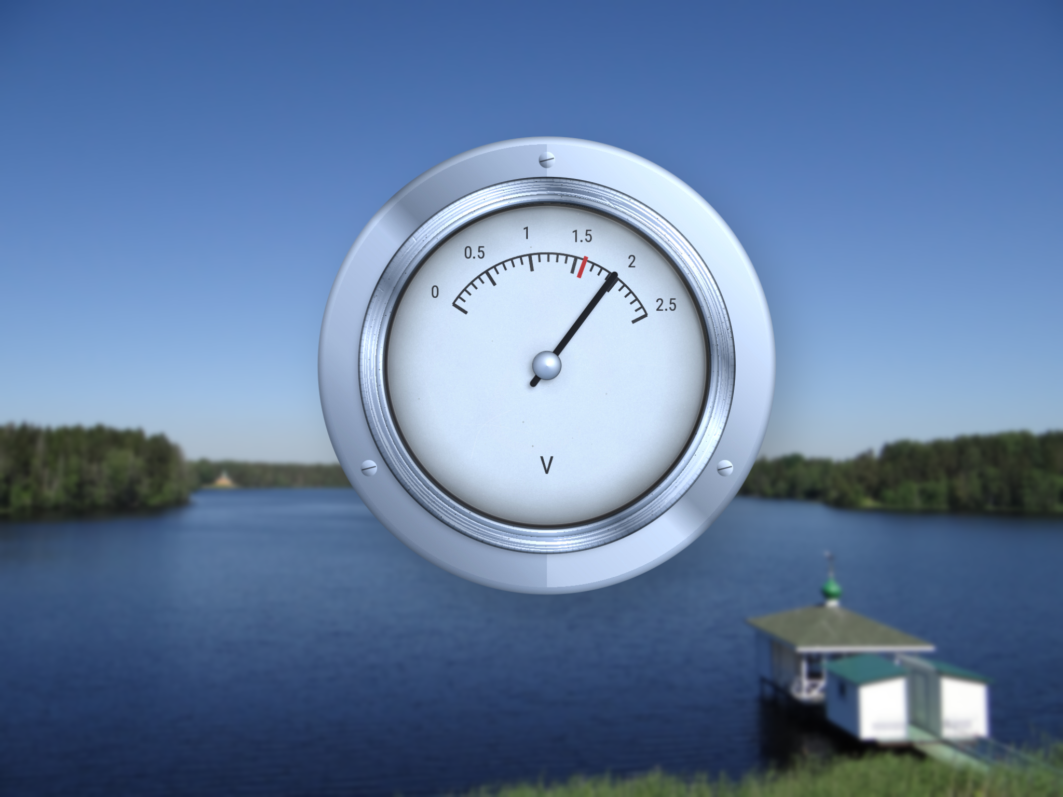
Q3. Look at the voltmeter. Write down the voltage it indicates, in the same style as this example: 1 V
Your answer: 1.95 V
